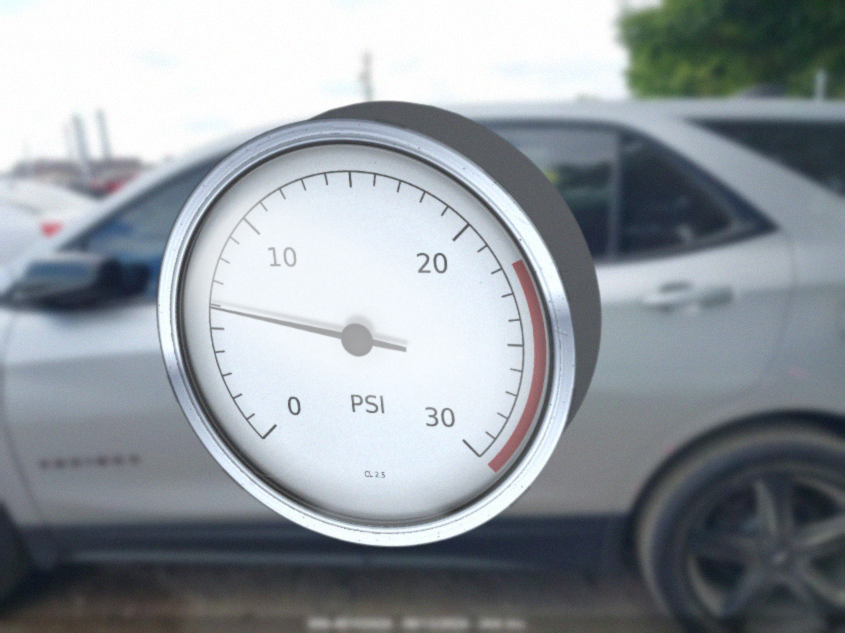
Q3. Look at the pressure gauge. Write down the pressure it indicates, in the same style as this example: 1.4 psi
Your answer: 6 psi
